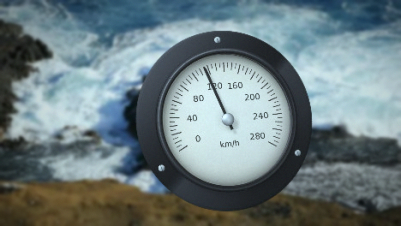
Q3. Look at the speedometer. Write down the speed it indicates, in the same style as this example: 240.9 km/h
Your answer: 115 km/h
